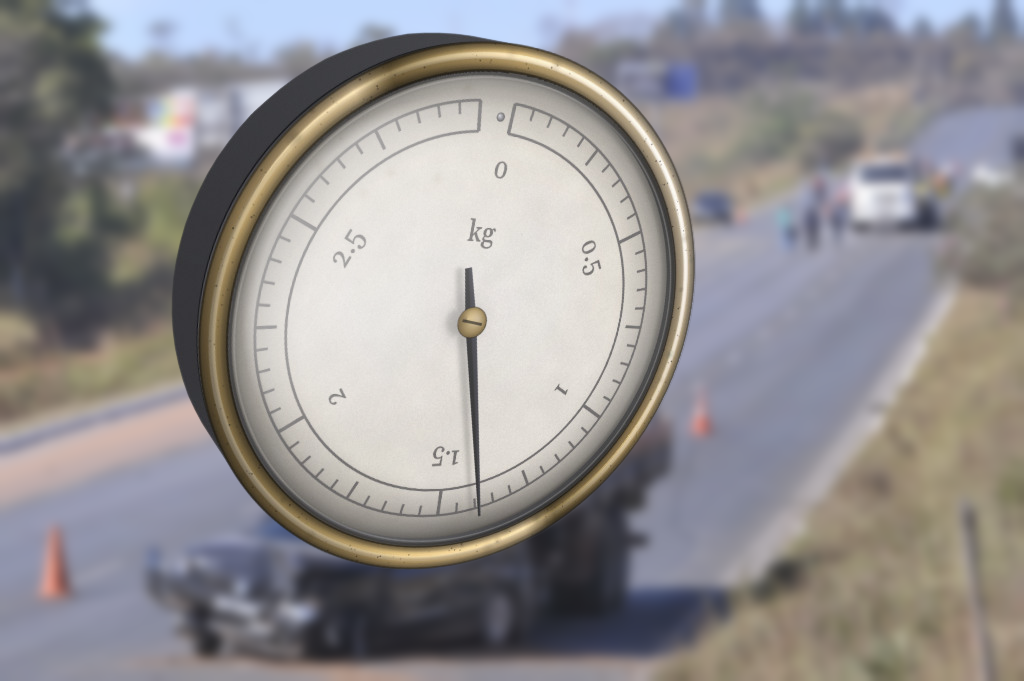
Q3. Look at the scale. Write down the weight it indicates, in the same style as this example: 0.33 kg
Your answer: 1.4 kg
